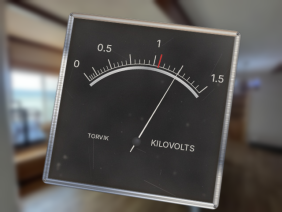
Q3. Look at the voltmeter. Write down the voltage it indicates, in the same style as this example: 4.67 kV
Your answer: 1.25 kV
